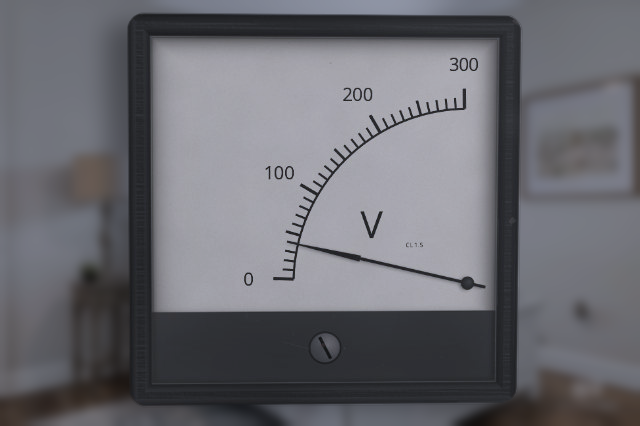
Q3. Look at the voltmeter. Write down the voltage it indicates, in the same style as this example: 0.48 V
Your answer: 40 V
